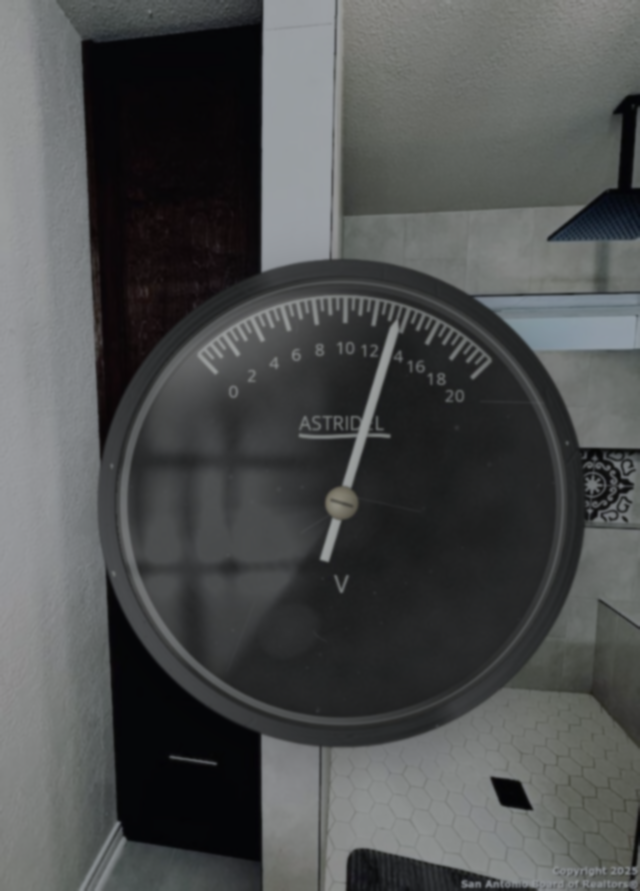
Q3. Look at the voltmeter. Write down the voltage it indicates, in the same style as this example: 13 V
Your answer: 13.5 V
